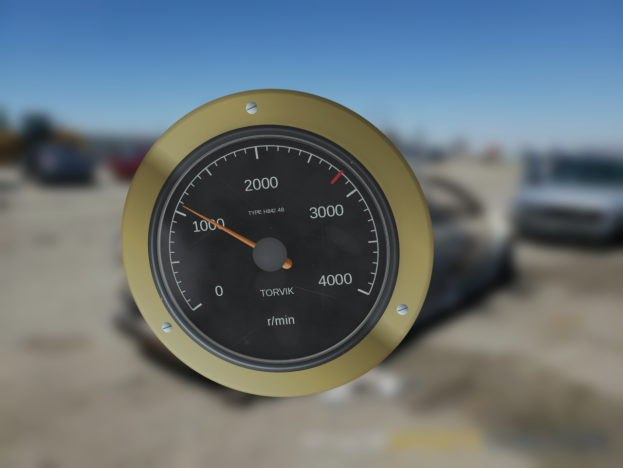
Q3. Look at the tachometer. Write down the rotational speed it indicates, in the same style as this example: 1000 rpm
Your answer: 1100 rpm
